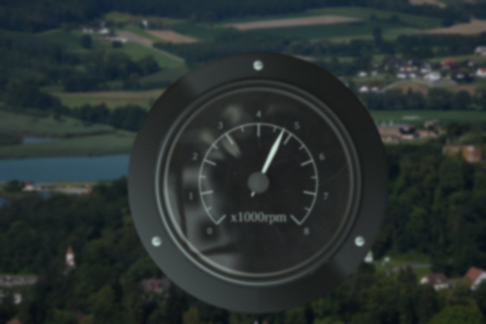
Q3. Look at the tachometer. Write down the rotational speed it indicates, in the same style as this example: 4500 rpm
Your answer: 4750 rpm
